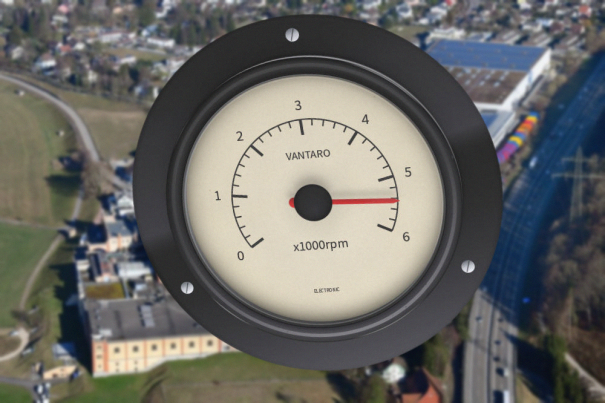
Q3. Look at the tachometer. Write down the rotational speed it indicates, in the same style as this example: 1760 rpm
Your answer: 5400 rpm
